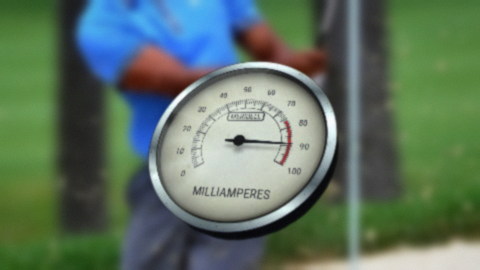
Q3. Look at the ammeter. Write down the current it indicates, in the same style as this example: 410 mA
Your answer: 90 mA
